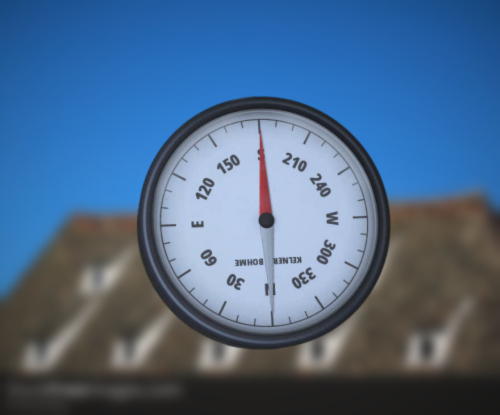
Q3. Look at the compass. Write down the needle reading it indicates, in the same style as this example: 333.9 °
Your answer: 180 °
